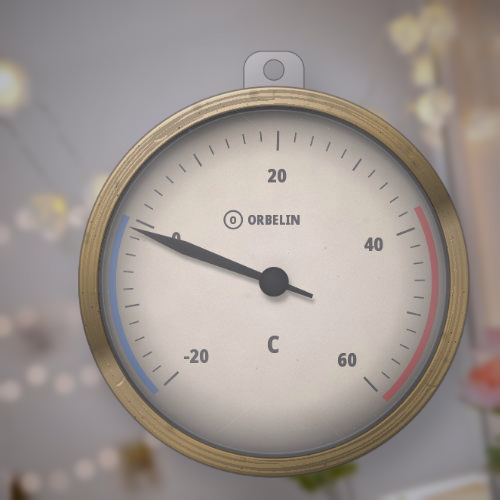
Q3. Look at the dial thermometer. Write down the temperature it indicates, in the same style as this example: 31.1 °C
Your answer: -1 °C
